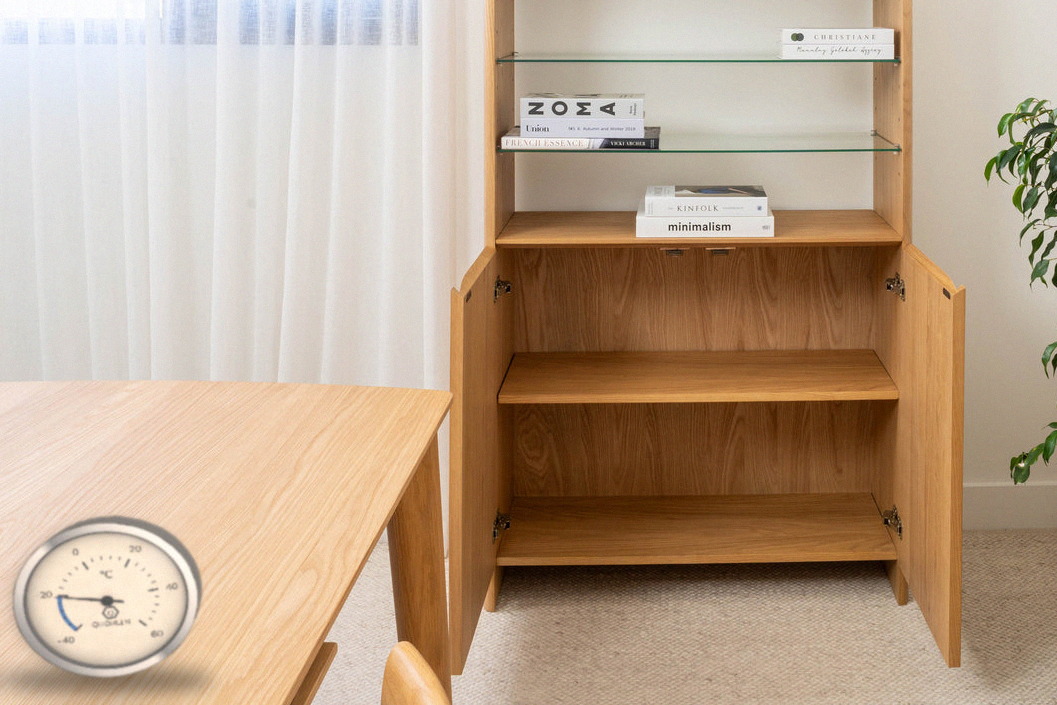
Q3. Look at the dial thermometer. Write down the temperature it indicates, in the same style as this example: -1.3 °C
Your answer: -20 °C
